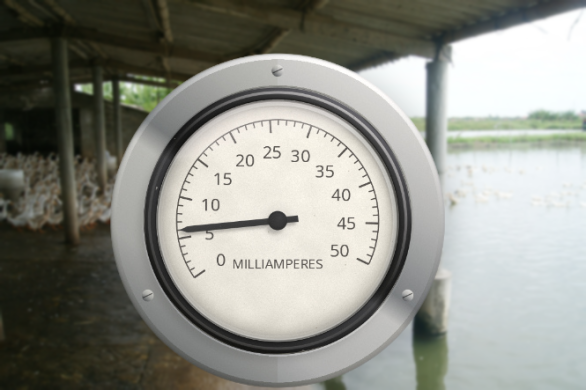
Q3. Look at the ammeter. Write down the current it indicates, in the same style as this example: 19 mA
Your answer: 6 mA
